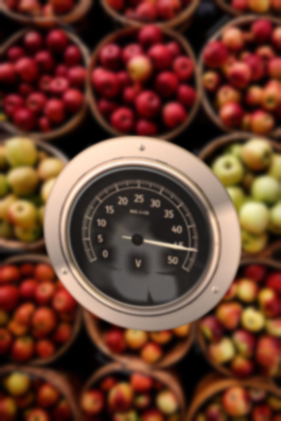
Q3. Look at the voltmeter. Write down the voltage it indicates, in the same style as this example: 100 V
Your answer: 45 V
